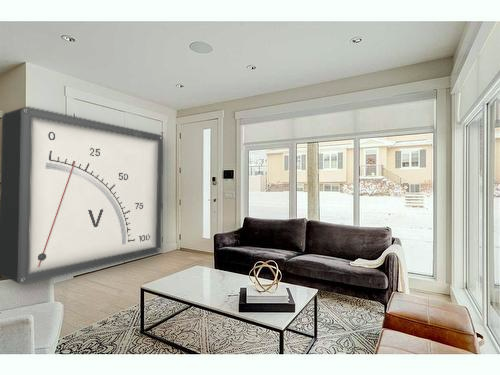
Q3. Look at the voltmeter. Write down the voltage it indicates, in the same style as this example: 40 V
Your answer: 15 V
